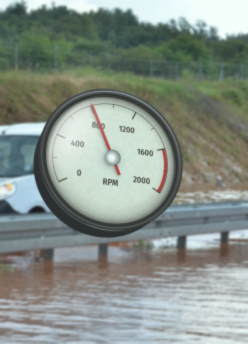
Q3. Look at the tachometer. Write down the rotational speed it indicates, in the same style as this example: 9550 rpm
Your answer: 800 rpm
